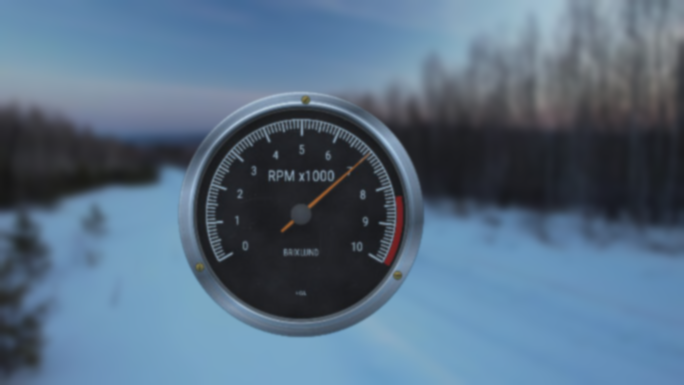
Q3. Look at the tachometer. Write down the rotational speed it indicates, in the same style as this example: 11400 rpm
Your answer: 7000 rpm
